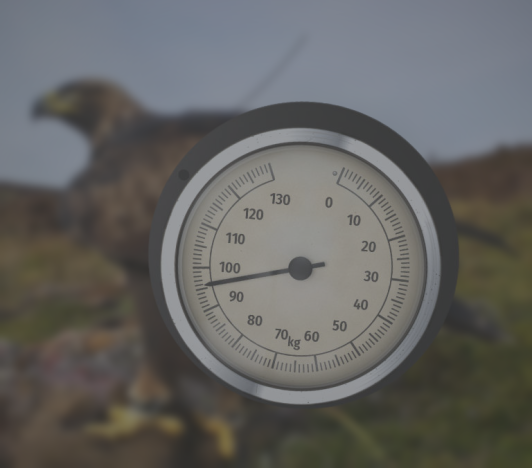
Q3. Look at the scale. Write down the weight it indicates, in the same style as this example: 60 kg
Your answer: 96 kg
